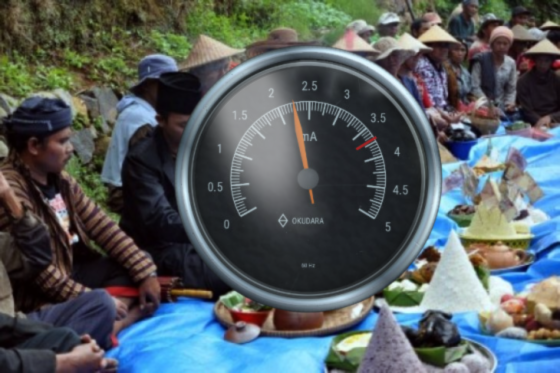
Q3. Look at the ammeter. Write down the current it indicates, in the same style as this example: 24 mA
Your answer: 2.25 mA
